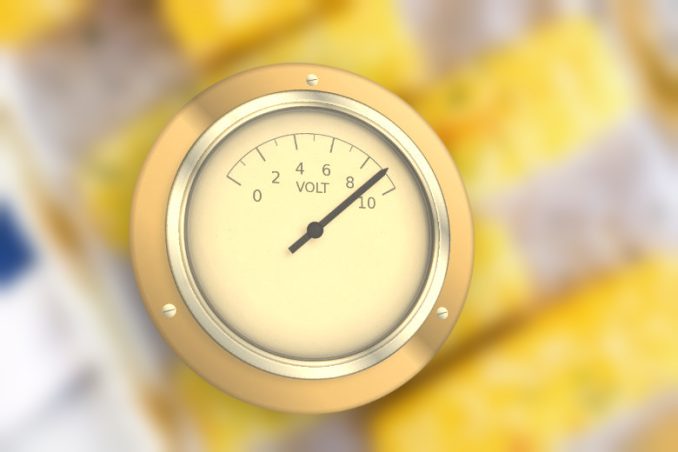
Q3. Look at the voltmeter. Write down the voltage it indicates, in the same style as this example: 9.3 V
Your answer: 9 V
